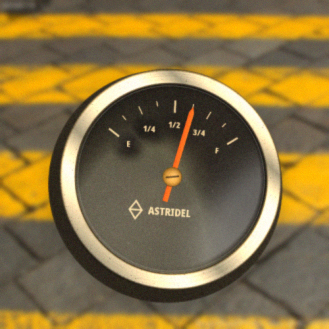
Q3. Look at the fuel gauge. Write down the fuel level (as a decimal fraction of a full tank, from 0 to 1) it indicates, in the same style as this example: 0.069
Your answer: 0.625
